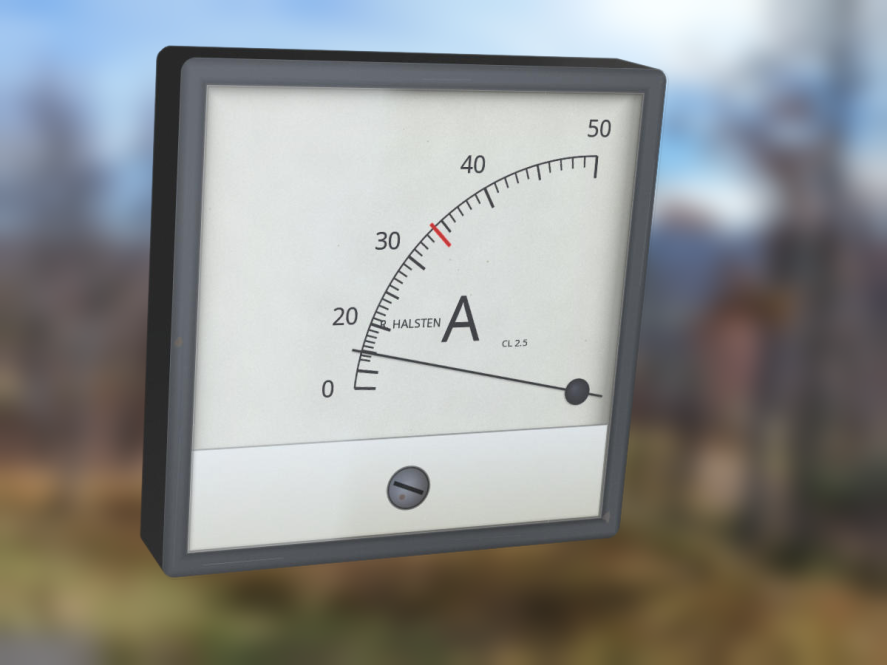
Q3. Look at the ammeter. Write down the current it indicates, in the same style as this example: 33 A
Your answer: 15 A
